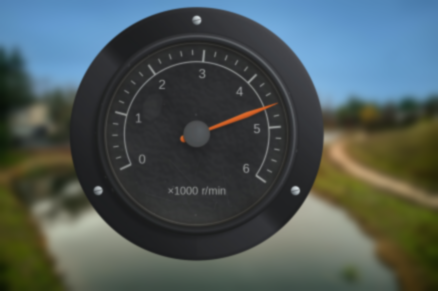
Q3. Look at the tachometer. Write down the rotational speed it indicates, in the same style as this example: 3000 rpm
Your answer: 4600 rpm
